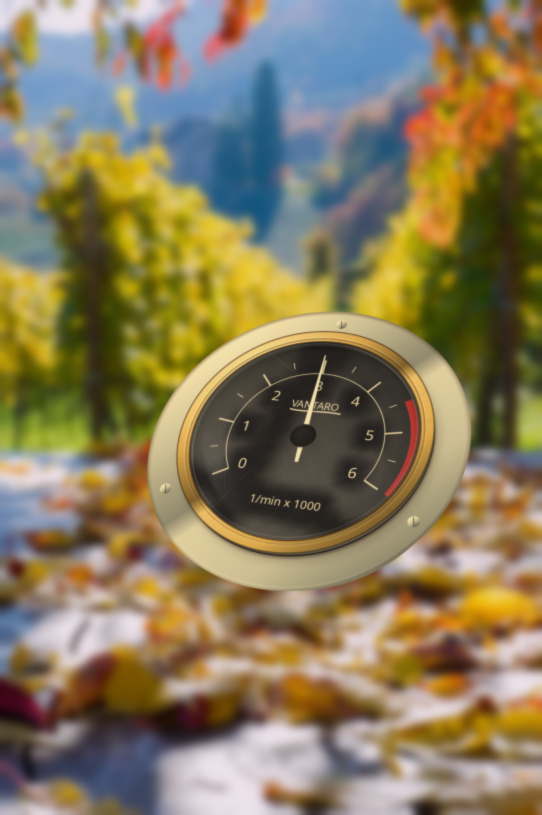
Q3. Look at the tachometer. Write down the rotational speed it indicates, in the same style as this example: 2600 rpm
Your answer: 3000 rpm
